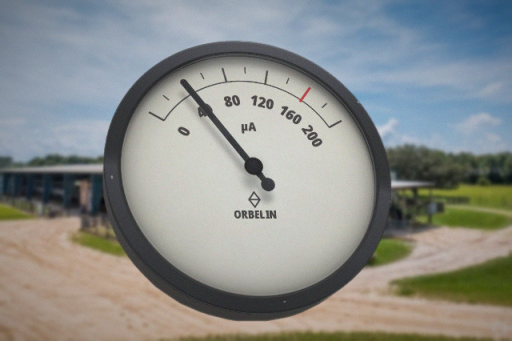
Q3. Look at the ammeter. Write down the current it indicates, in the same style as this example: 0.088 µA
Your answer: 40 µA
